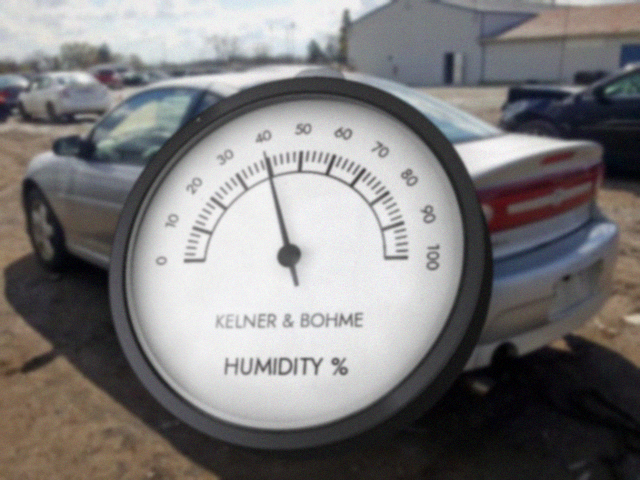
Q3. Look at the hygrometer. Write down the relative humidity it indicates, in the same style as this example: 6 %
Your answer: 40 %
